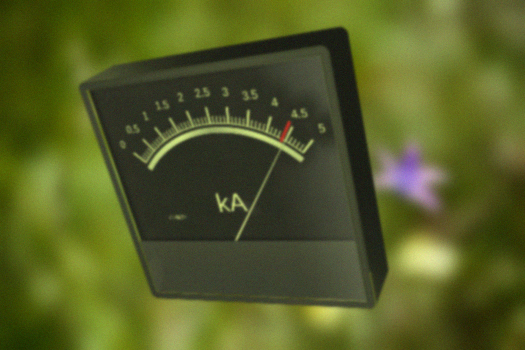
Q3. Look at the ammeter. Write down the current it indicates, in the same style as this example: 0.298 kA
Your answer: 4.5 kA
